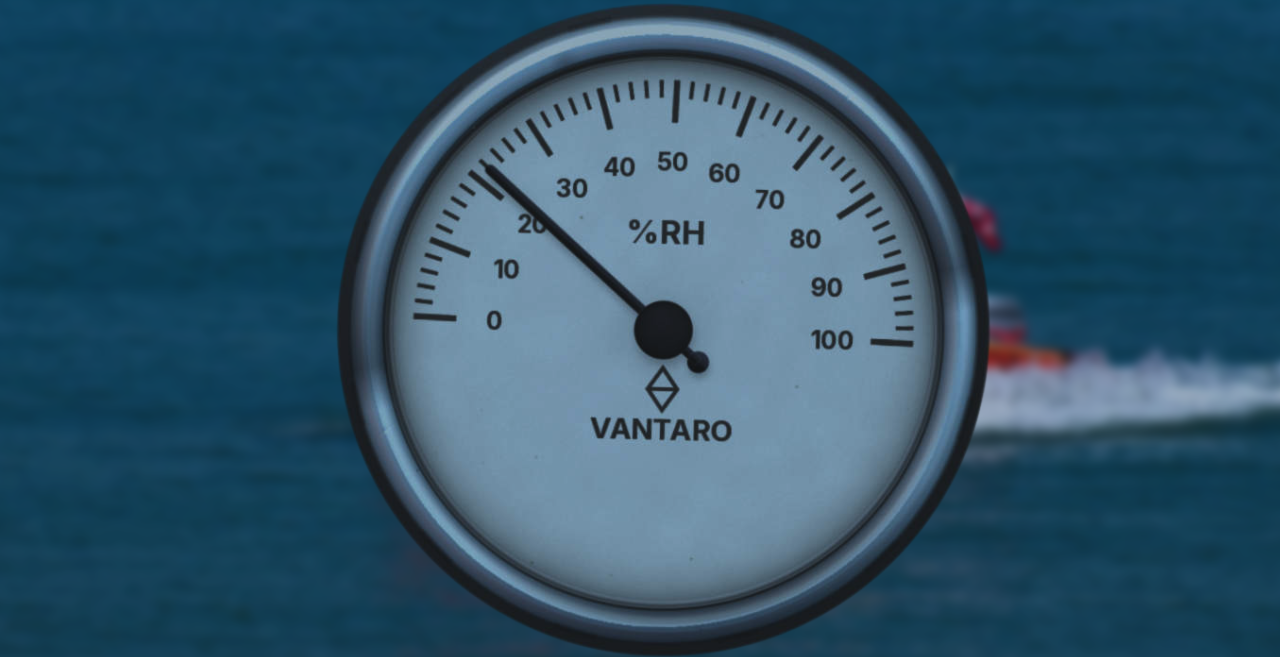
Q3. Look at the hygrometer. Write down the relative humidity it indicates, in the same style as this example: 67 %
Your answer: 22 %
